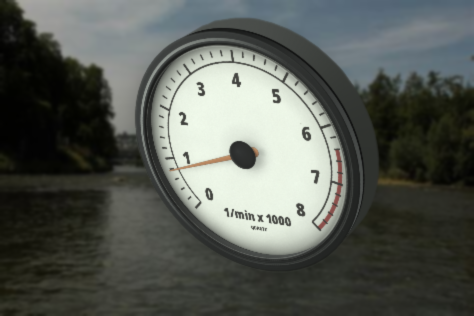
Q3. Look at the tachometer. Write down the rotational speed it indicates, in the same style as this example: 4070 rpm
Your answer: 800 rpm
